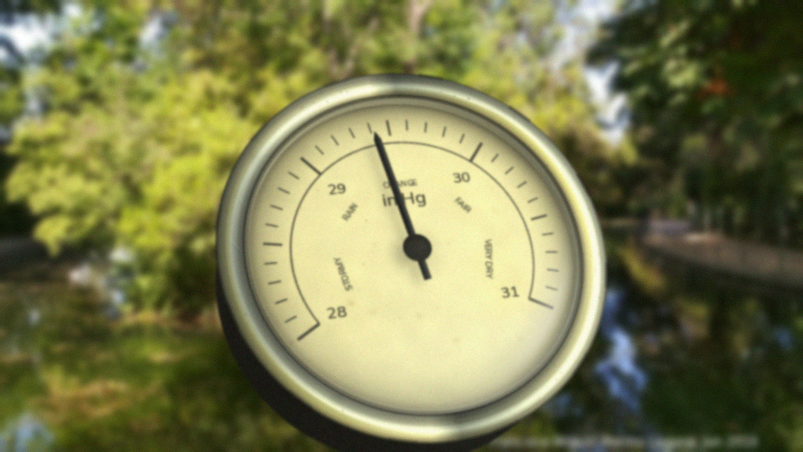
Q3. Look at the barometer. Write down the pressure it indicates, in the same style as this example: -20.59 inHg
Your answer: 29.4 inHg
